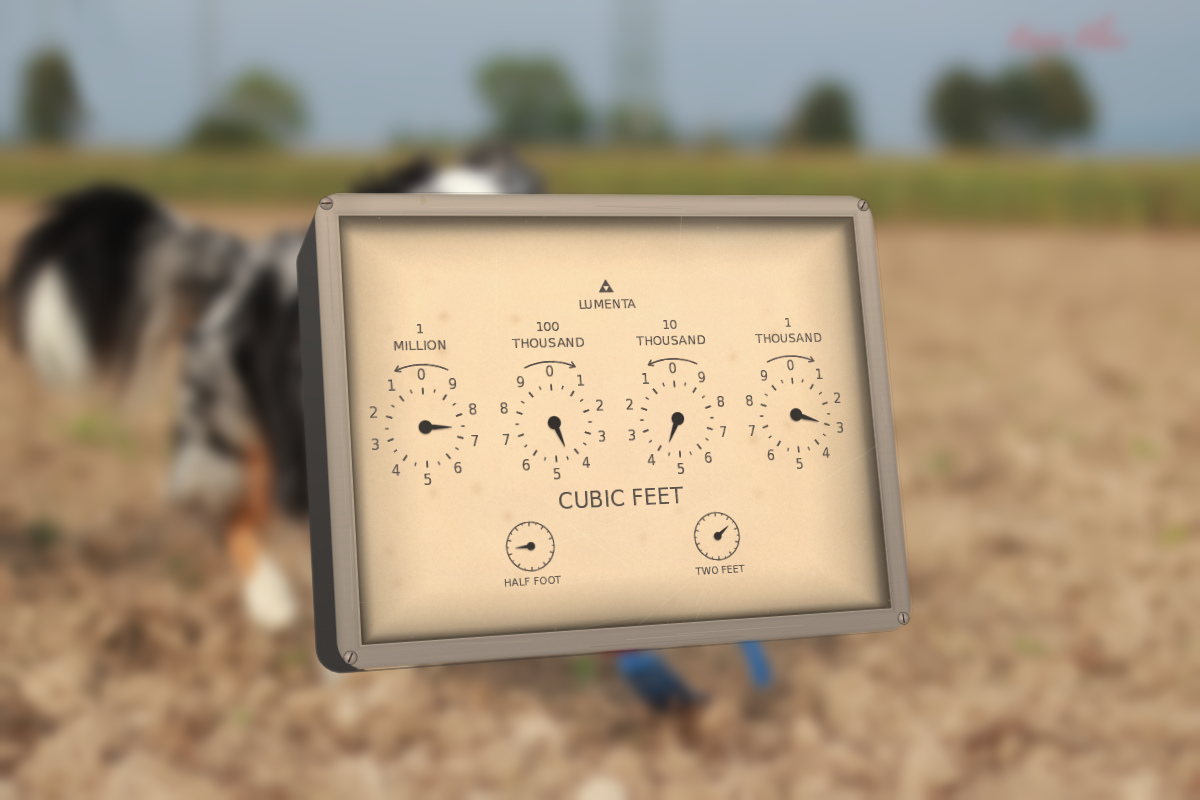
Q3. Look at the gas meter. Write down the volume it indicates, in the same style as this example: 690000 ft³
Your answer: 744300 ft³
